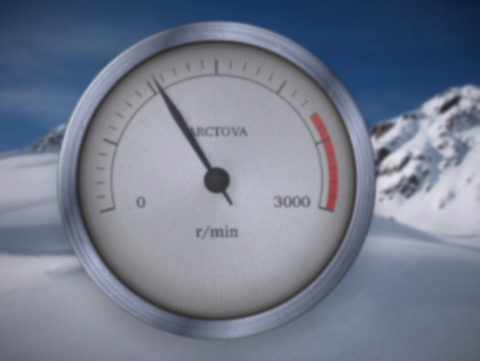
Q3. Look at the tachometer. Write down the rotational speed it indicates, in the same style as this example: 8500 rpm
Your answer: 1050 rpm
